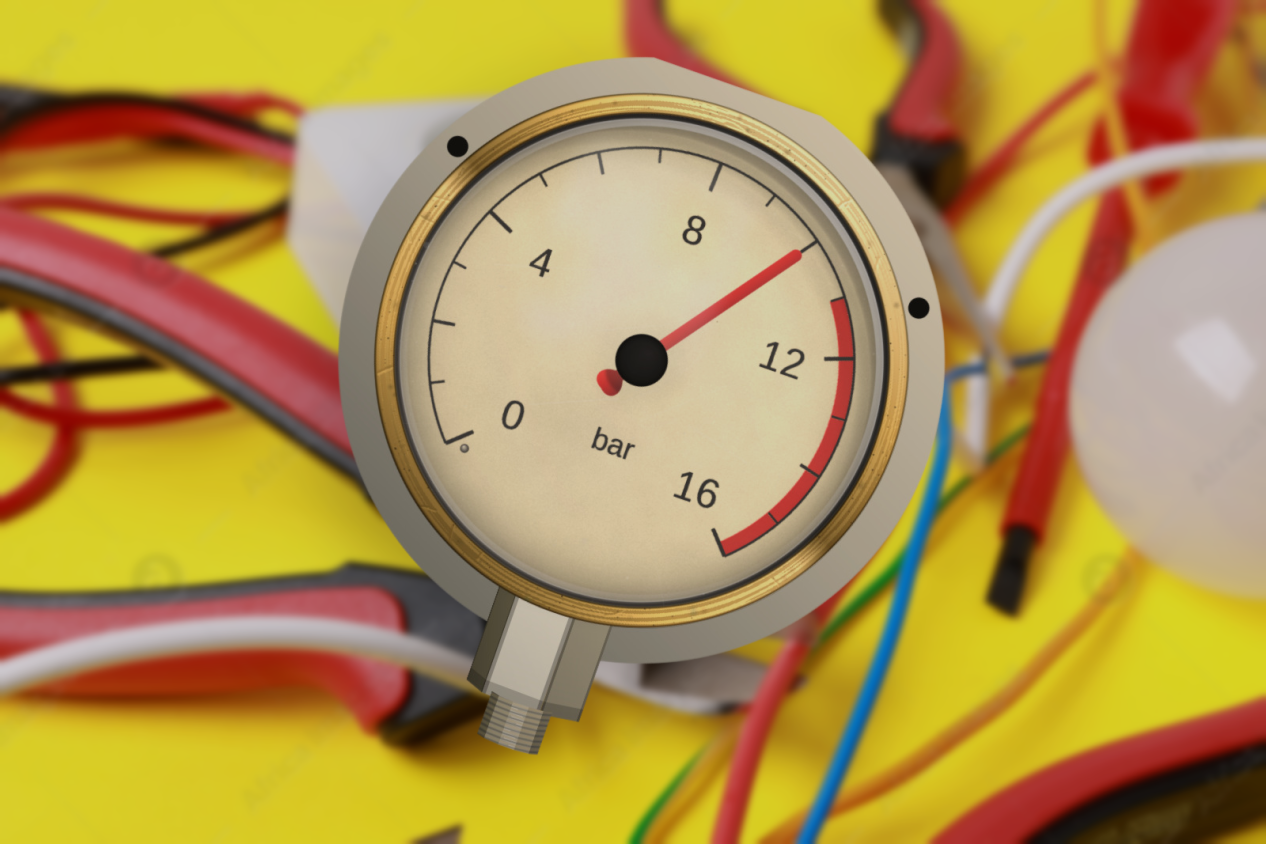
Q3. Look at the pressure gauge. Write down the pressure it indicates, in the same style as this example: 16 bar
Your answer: 10 bar
